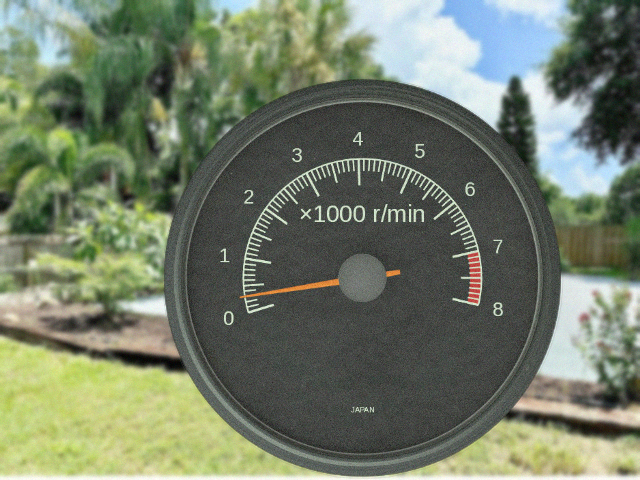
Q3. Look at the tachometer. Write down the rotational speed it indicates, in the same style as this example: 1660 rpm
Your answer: 300 rpm
